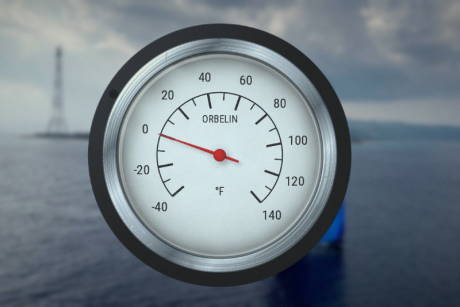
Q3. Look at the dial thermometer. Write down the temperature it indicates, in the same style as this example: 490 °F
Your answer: 0 °F
